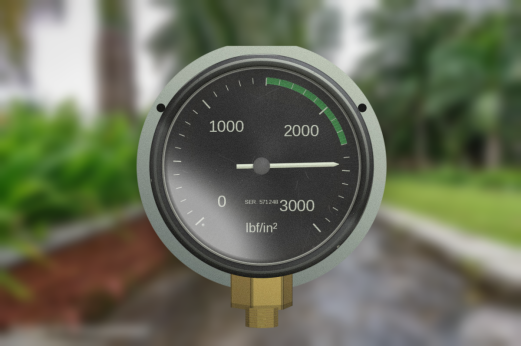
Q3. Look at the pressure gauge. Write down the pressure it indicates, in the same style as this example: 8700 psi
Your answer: 2450 psi
